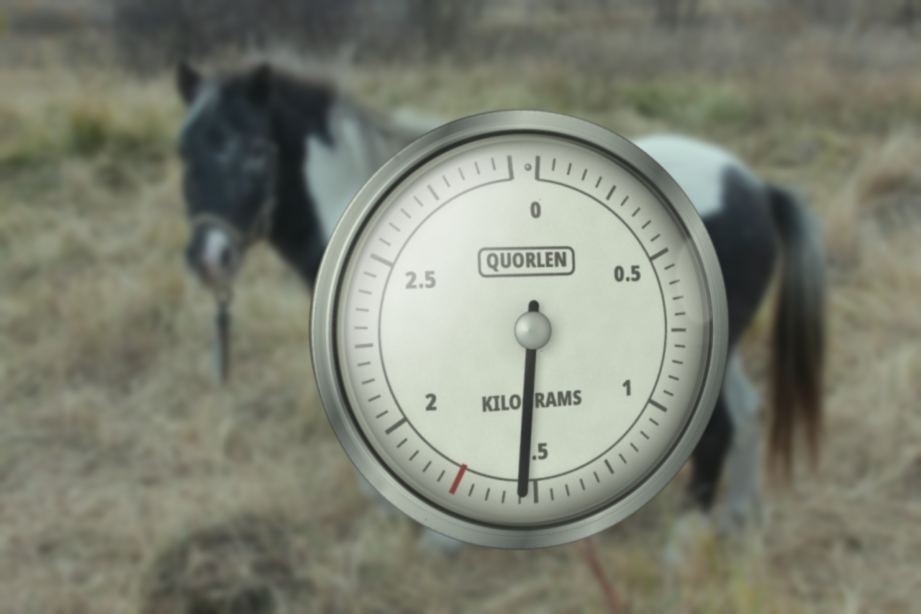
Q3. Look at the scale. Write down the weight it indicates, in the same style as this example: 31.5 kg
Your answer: 1.55 kg
